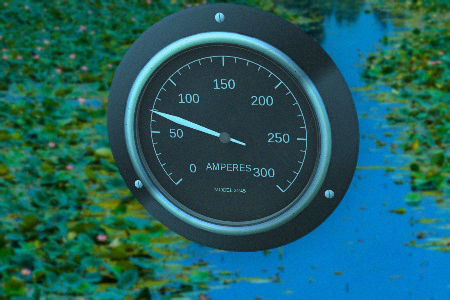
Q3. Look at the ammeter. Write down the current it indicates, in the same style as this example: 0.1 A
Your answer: 70 A
